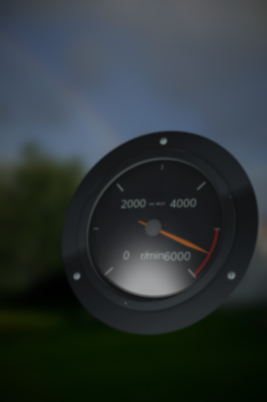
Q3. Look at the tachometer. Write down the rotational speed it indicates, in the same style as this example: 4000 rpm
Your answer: 5500 rpm
